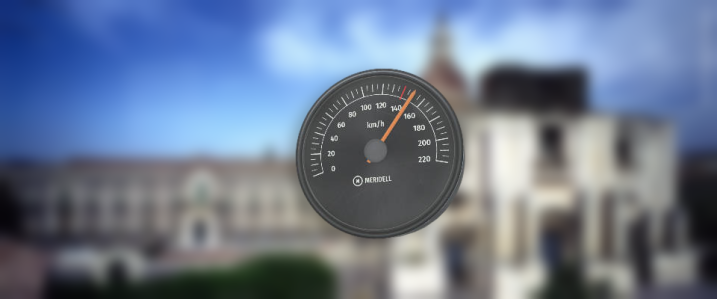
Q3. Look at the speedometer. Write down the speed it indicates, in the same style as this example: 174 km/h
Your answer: 150 km/h
